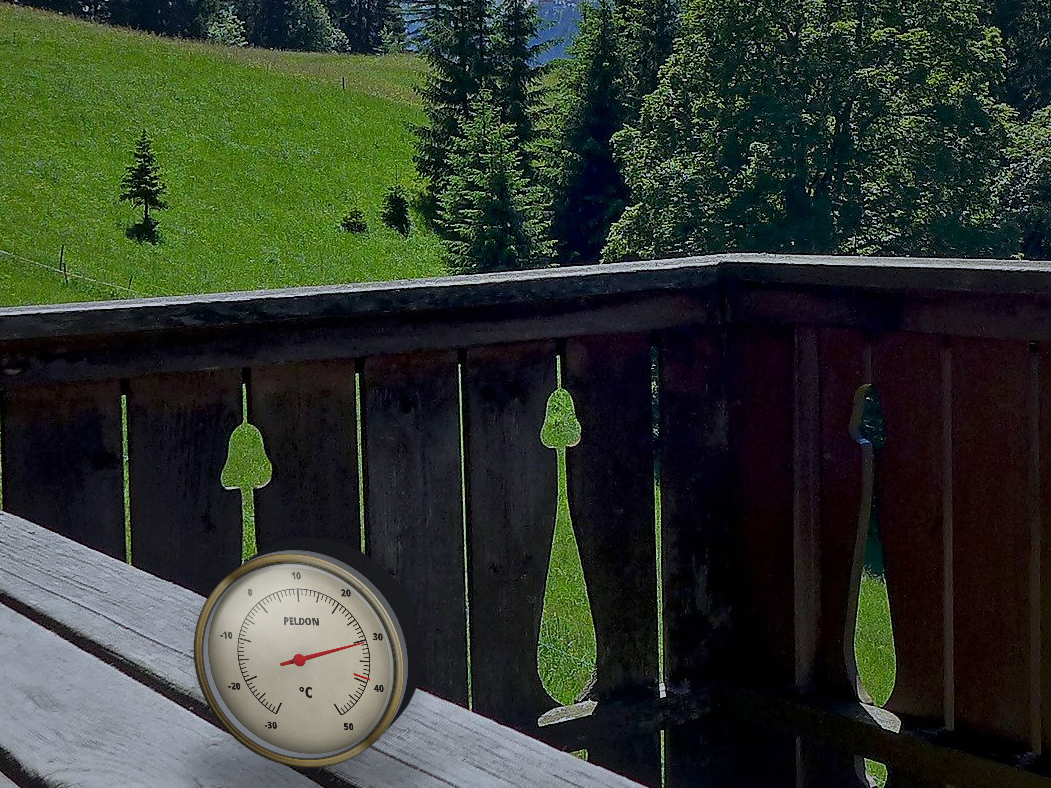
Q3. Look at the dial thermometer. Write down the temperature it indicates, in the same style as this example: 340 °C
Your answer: 30 °C
